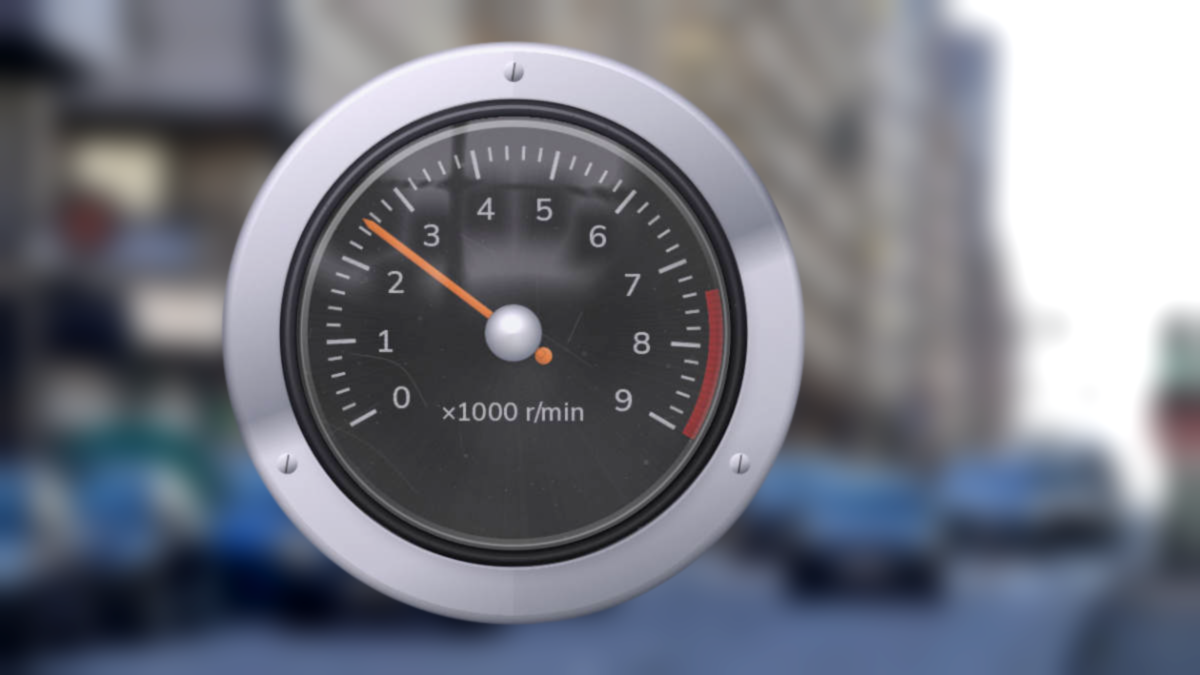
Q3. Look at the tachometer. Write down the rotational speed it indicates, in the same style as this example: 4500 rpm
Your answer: 2500 rpm
